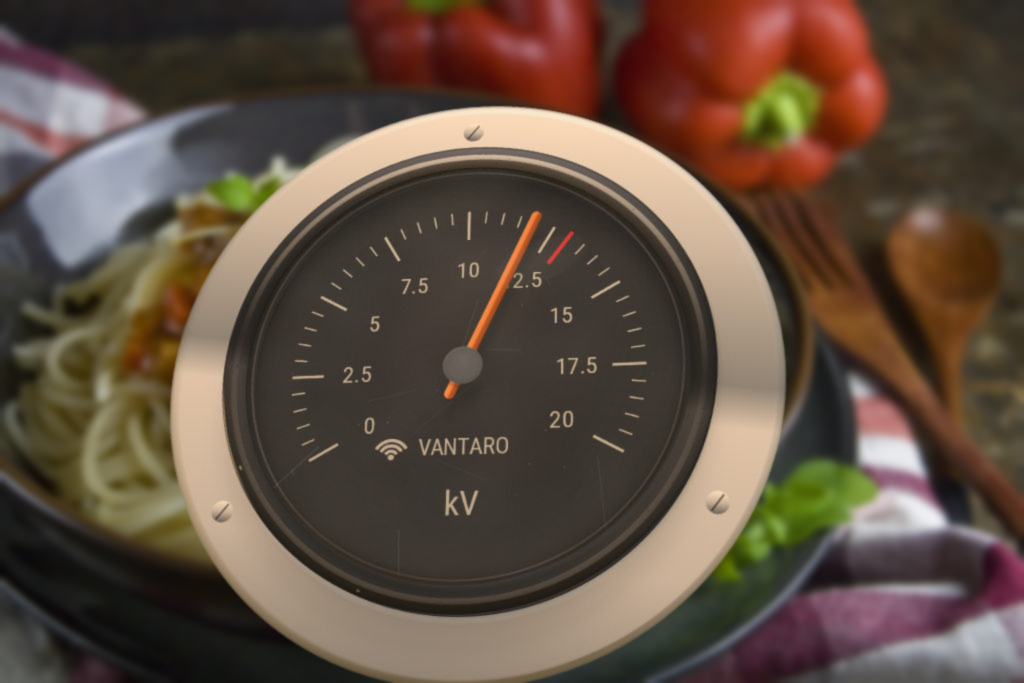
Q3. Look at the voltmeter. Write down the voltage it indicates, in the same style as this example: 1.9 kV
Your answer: 12 kV
